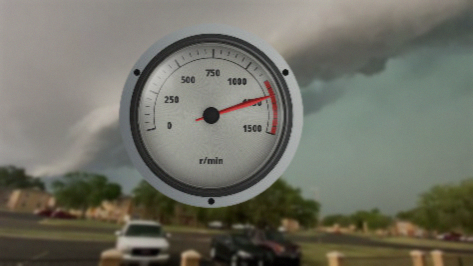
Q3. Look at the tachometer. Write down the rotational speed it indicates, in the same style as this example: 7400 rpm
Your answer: 1250 rpm
